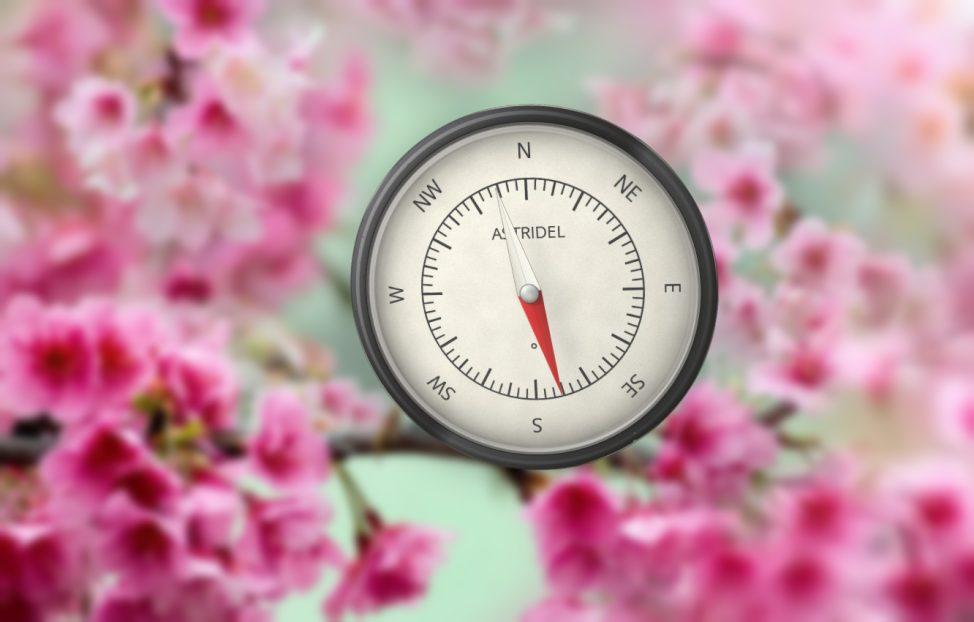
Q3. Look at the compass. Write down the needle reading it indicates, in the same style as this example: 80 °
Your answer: 165 °
